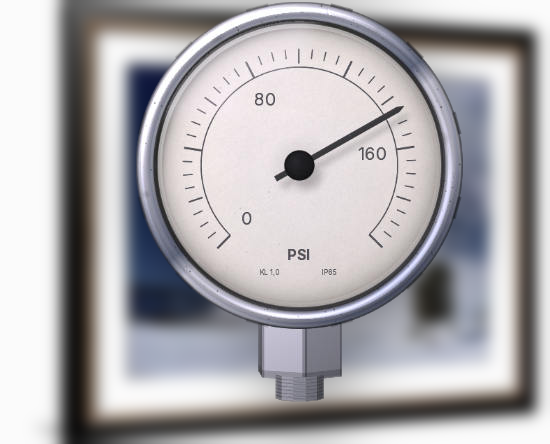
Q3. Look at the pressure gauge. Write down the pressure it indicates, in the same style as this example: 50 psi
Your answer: 145 psi
